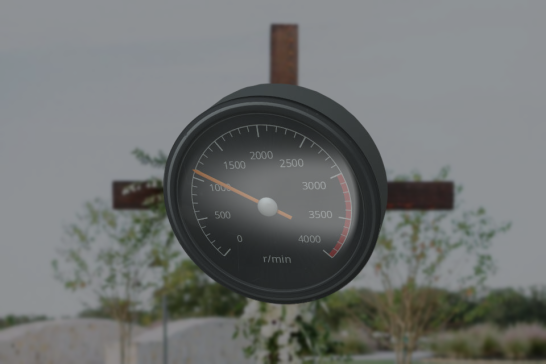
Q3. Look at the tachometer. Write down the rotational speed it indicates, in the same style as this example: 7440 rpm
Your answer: 1100 rpm
